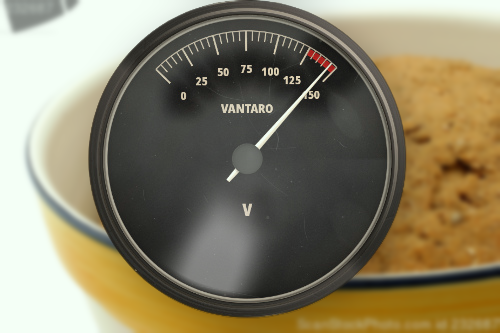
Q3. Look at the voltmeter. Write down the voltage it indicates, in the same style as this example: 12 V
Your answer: 145 V
